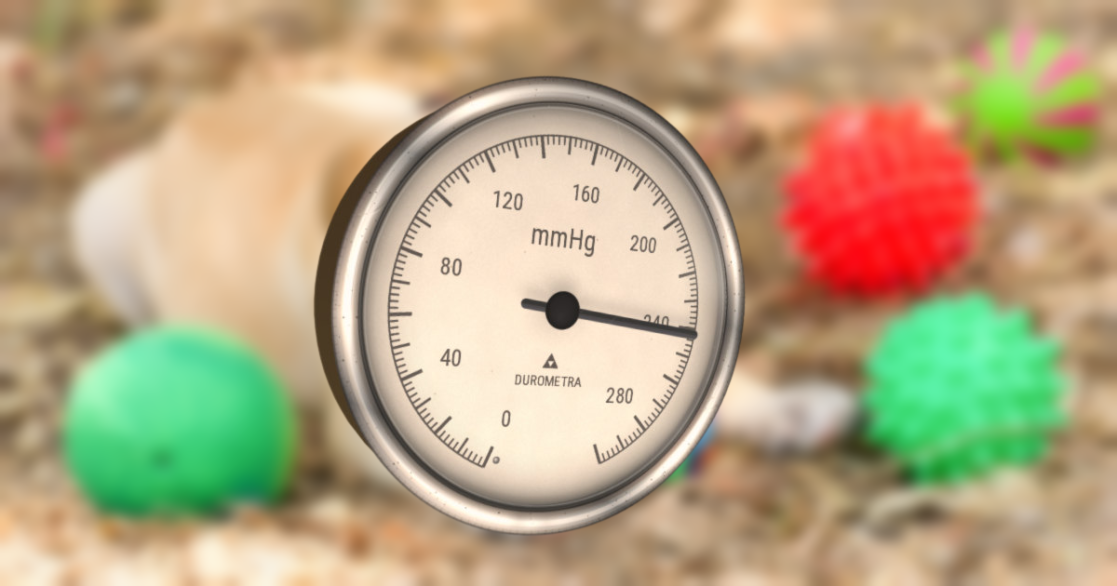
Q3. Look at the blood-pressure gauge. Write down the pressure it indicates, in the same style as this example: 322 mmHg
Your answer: 242 mmHg
